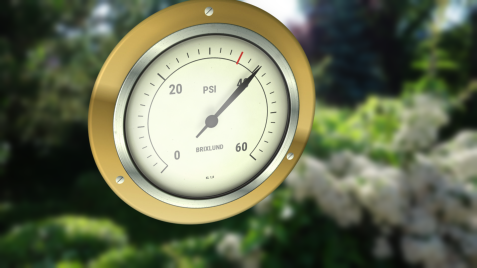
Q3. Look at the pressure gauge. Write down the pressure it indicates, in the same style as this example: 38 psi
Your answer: 40 psi
